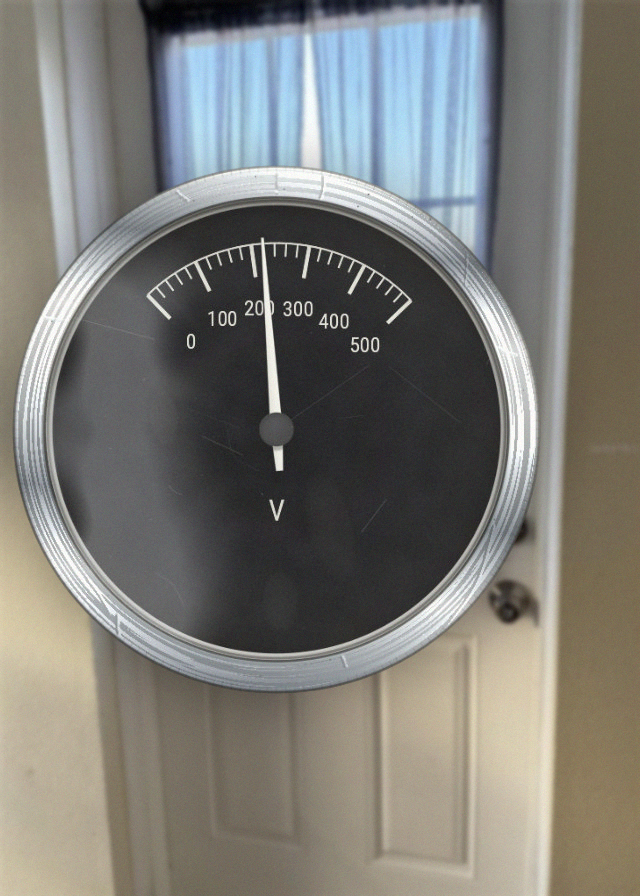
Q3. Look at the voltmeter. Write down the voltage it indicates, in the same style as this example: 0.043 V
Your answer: 220 V
